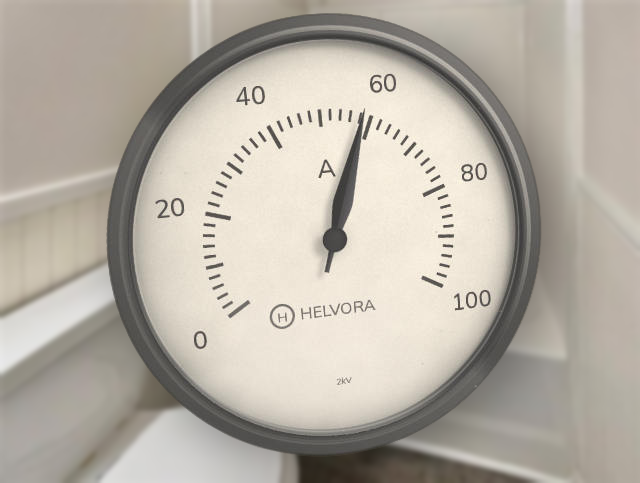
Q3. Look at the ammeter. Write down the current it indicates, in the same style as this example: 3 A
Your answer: 58 A
